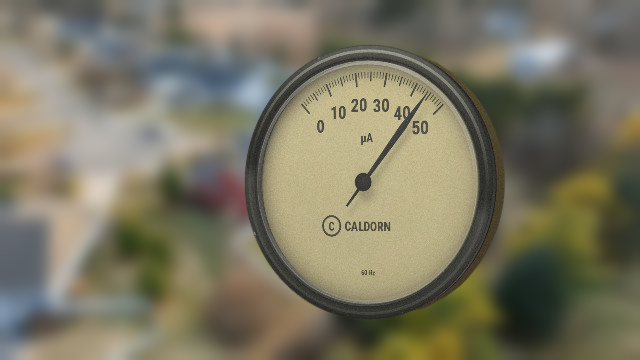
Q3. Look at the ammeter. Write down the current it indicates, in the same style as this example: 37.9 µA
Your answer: 45 µA
